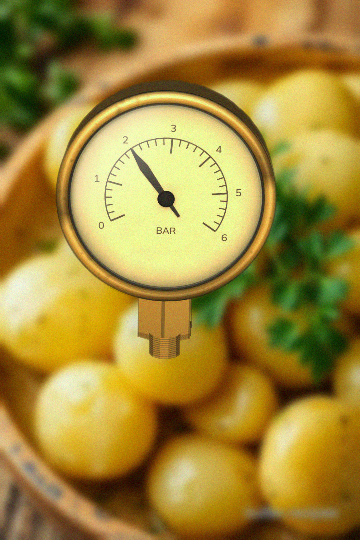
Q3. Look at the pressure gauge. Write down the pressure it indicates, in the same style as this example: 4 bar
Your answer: 2 bar
